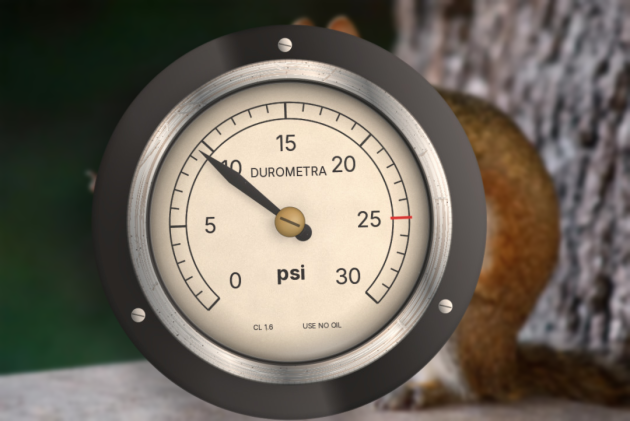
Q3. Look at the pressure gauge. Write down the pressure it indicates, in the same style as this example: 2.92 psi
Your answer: 9.5 psi
